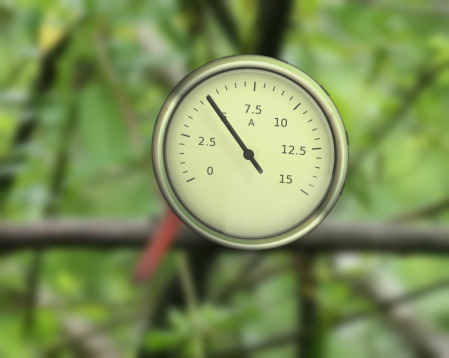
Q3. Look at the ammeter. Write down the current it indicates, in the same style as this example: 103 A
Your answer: 5 A
